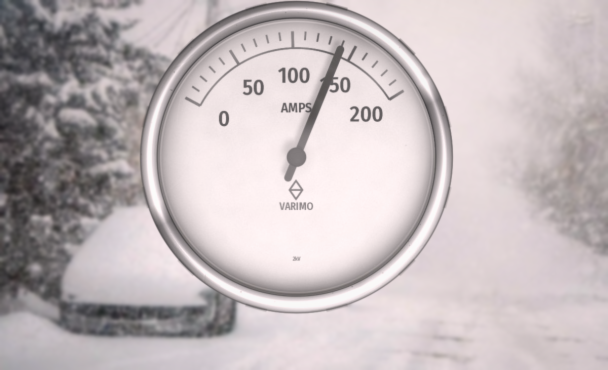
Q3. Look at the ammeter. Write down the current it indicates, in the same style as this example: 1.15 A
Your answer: 140 A
